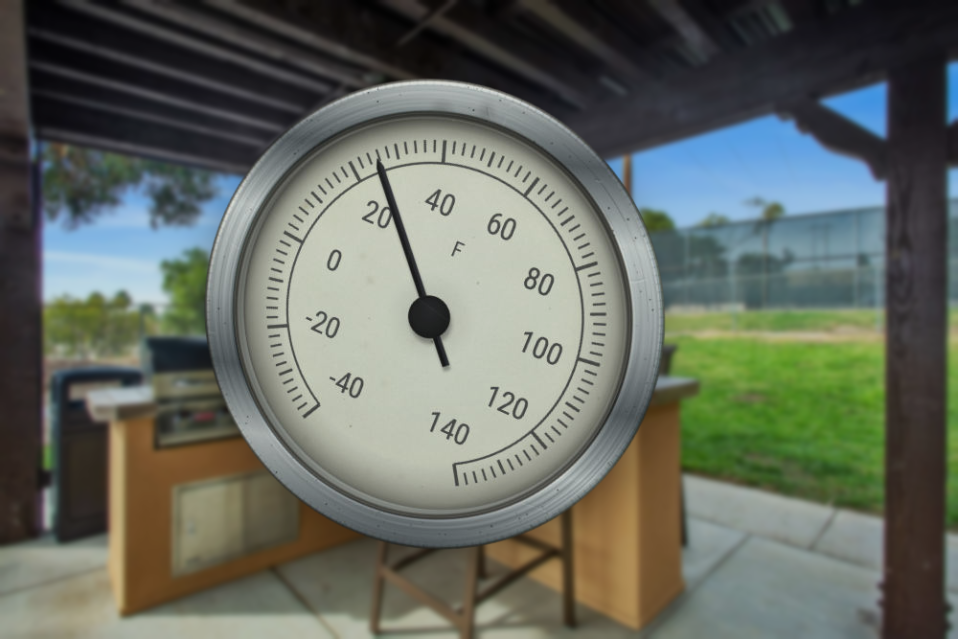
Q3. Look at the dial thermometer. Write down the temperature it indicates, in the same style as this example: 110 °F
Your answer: 26 °F
